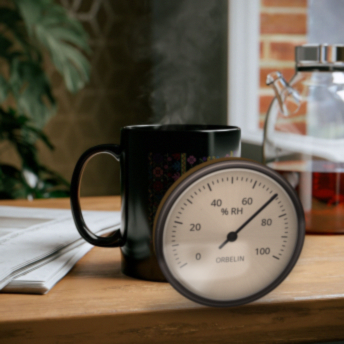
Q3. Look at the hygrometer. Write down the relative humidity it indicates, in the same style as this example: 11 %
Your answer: 70 %
